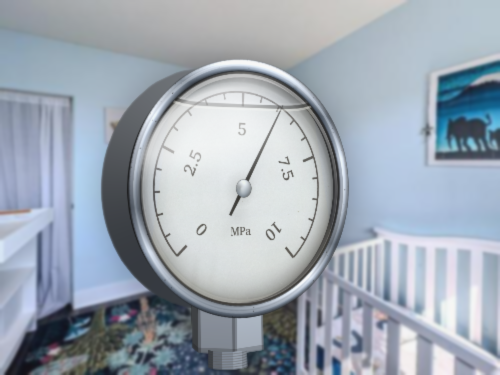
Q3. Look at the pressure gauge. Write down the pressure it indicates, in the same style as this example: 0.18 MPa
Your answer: 6 MPa
